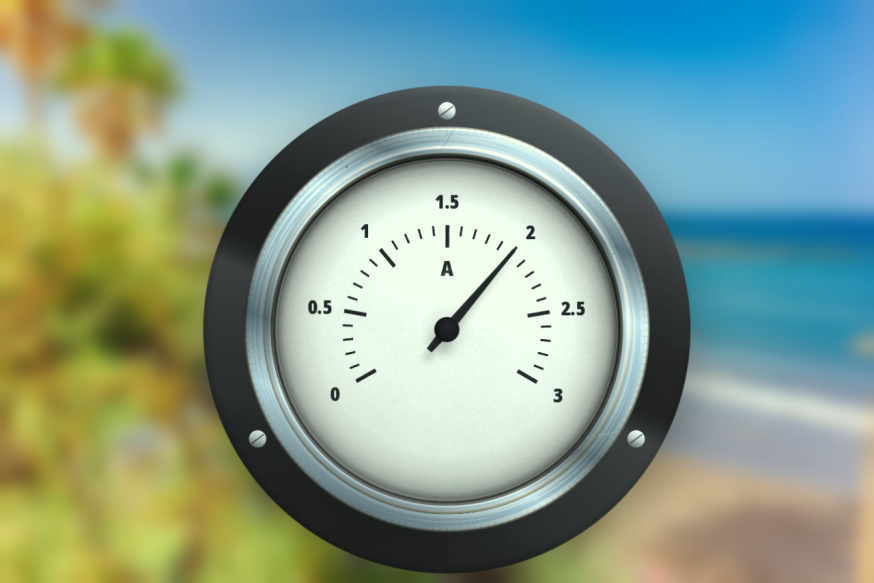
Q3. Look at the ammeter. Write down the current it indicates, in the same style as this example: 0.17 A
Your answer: 2 A
